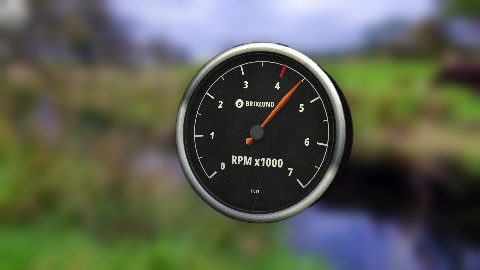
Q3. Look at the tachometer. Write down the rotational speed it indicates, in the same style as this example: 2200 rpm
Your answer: 4500 rpm
